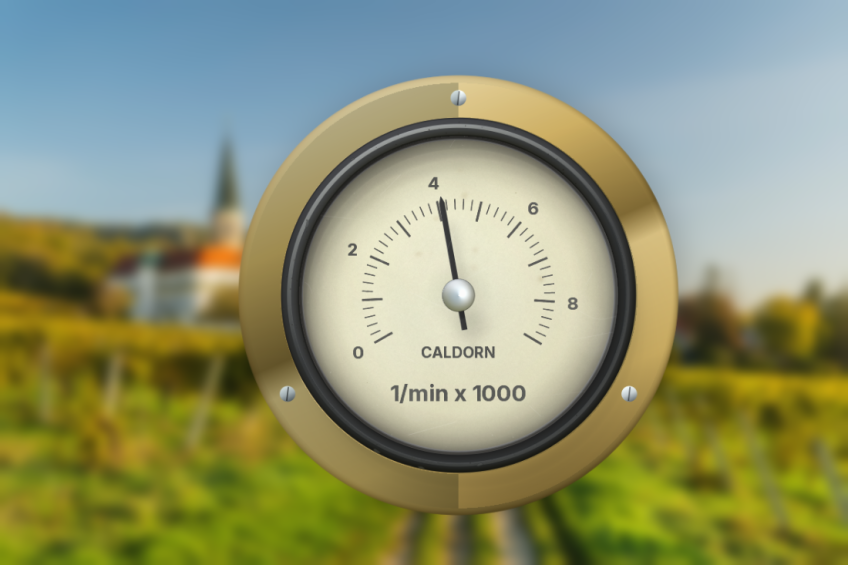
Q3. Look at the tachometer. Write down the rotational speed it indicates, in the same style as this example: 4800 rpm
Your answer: 4100 rpm
